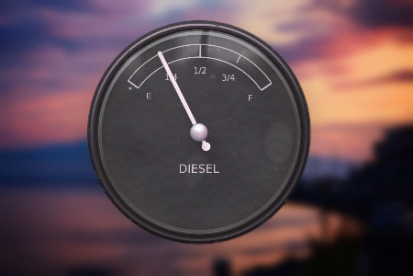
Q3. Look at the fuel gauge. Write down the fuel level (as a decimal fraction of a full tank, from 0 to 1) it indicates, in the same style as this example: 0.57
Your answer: 0.25
